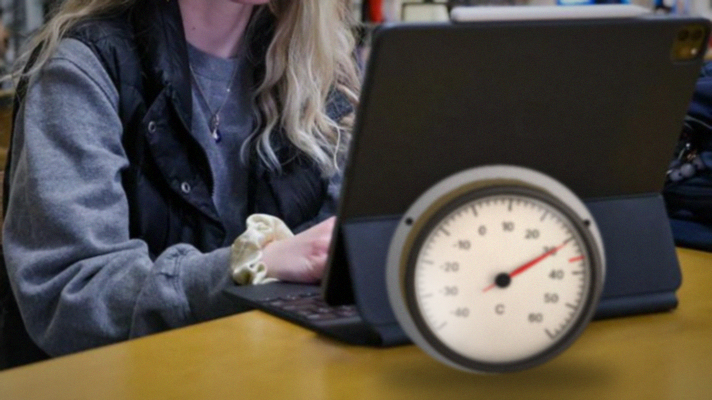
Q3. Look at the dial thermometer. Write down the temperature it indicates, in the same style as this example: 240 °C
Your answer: 30 °C
